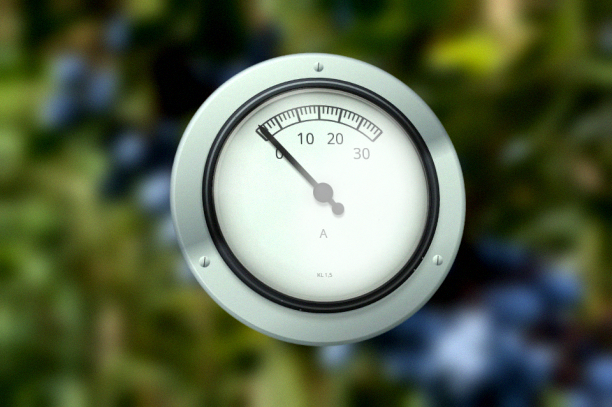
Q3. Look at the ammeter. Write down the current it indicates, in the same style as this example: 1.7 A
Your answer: 1 A
